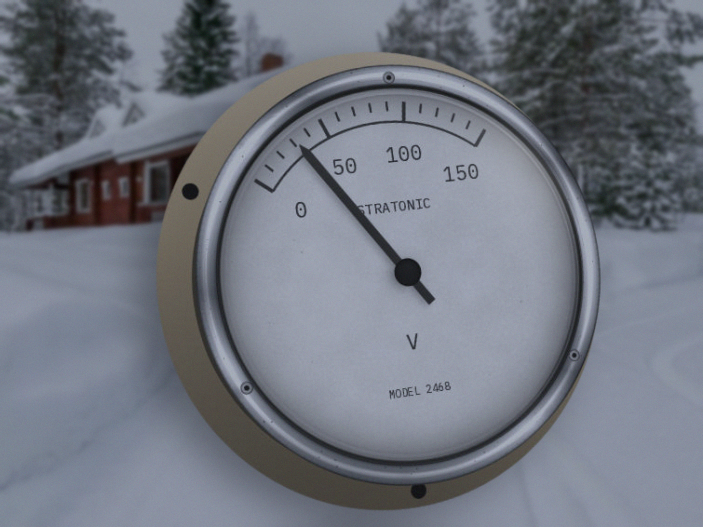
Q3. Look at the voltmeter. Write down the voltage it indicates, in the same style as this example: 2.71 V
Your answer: 30 V
